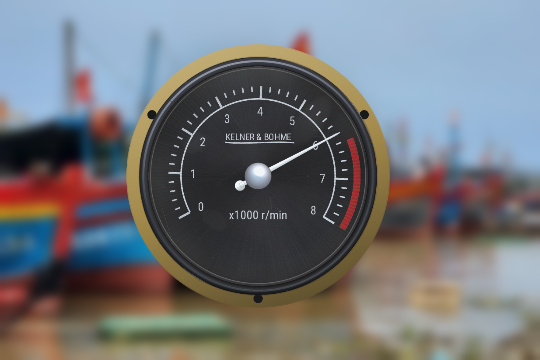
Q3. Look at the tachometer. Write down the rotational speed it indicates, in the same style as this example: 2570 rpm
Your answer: 6000 rpm
